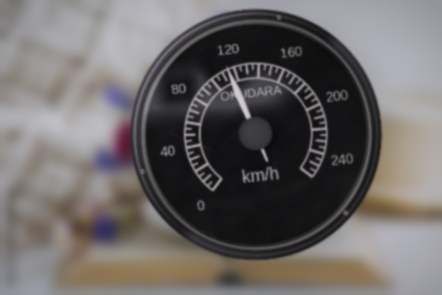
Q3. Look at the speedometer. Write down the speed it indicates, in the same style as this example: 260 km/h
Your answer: 115 km/h
